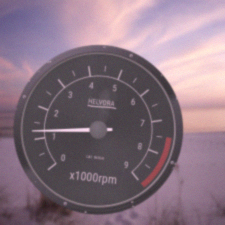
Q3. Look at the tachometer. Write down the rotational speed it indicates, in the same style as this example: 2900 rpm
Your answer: 1250 rpm
